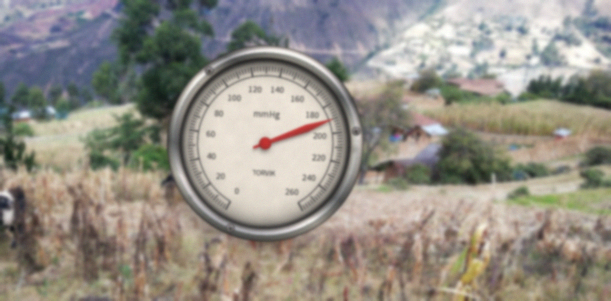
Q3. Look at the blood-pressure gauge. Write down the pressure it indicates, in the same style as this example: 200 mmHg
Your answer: 190 mmHg
